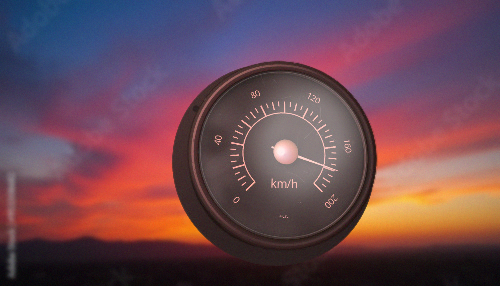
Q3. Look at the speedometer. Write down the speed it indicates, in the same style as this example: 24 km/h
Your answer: 180 km/h
